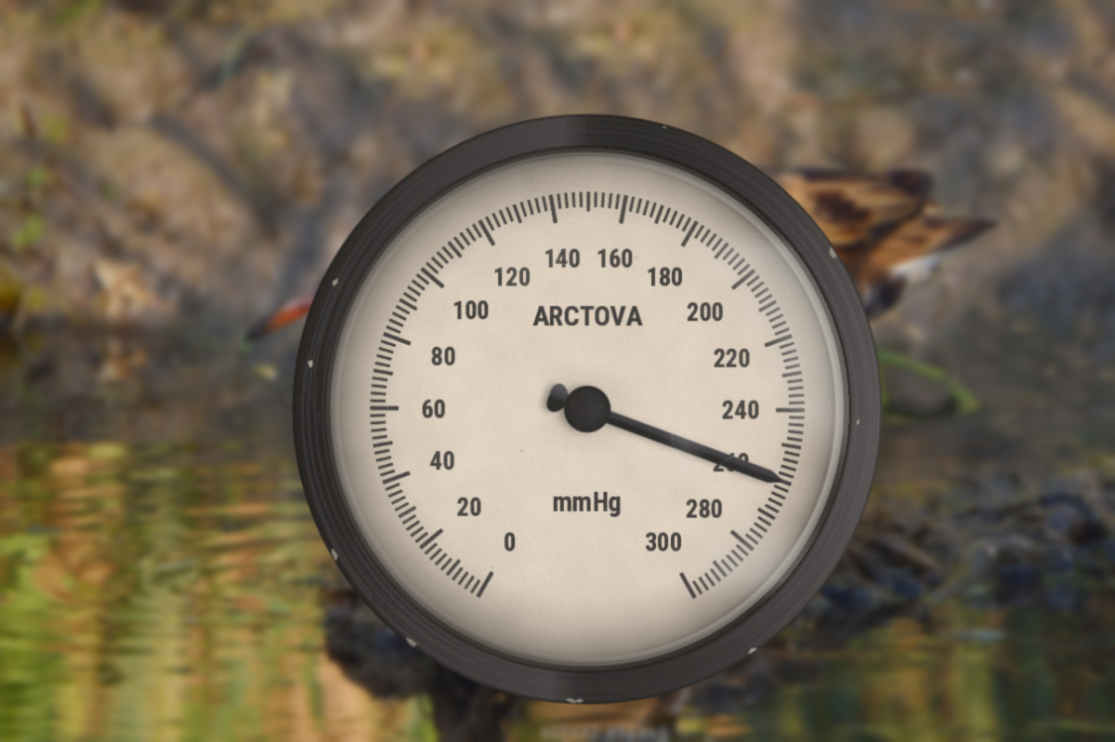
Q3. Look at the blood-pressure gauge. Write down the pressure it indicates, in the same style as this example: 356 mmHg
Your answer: 260 mmHg
